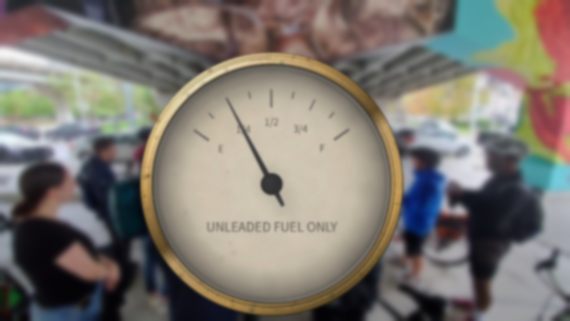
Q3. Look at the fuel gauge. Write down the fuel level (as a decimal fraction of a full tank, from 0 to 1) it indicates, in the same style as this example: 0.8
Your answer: 0.25
